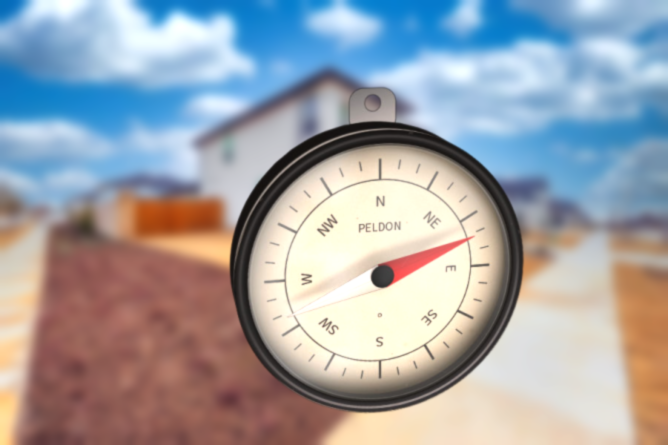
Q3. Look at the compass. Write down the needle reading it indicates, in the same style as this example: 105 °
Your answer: 70 °
